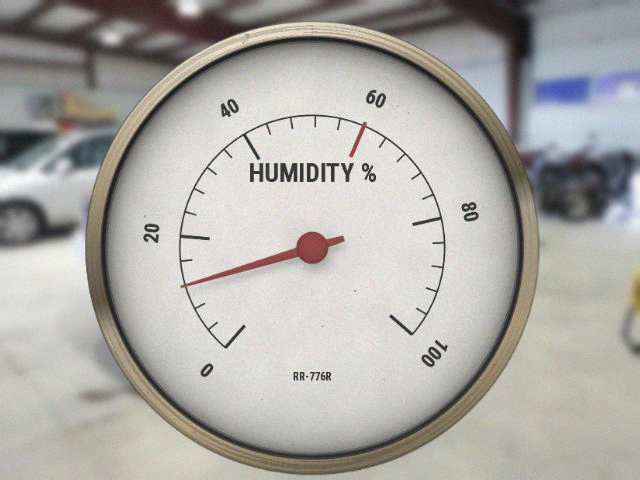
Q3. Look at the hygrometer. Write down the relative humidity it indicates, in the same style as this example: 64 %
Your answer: 12 %
